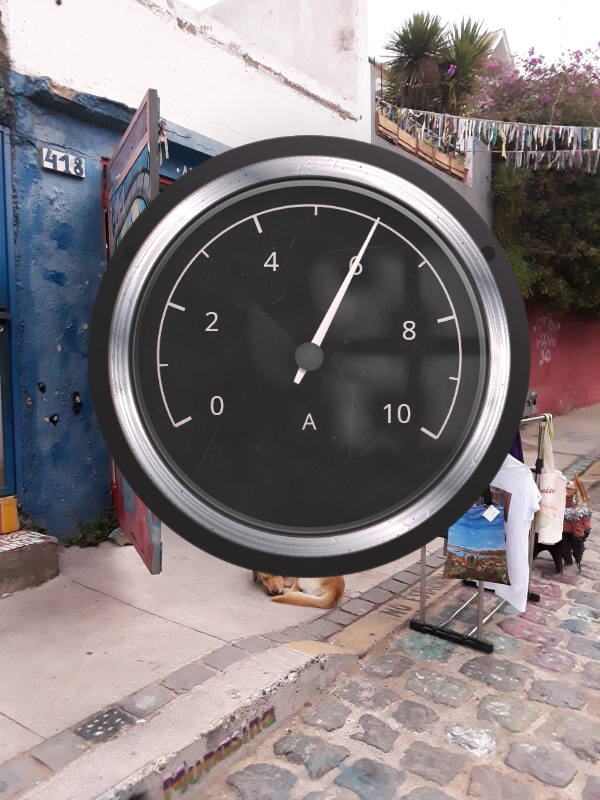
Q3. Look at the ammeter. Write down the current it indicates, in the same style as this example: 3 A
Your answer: 6 A
